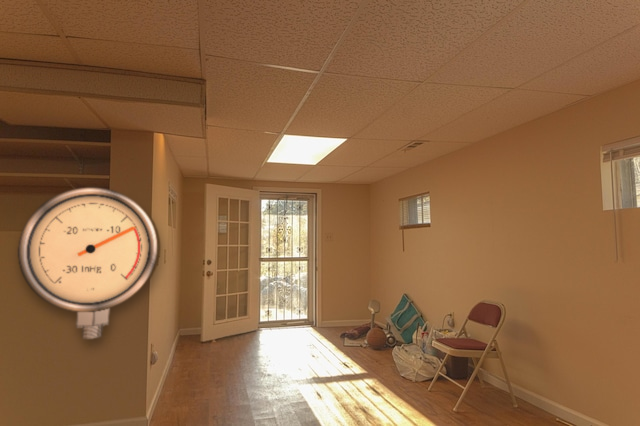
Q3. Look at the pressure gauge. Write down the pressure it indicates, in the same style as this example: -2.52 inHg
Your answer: -8 inHg
